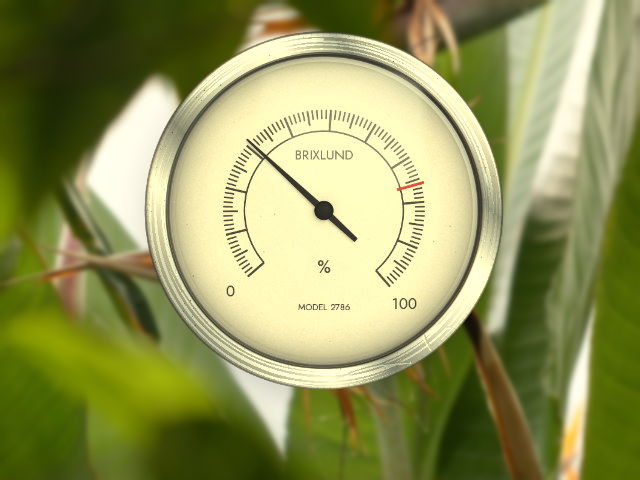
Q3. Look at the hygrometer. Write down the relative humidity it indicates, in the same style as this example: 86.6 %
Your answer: 31 %
